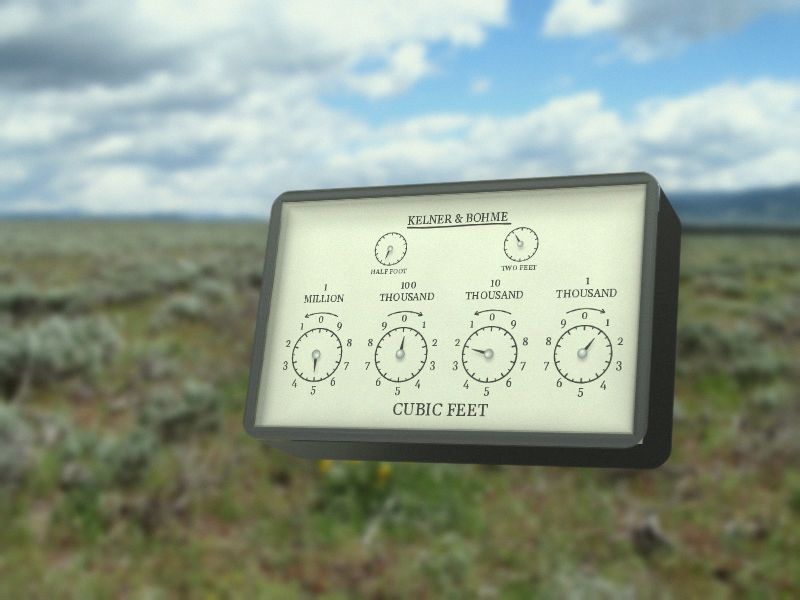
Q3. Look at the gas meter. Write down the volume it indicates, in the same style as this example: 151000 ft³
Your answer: 502100 ft³
